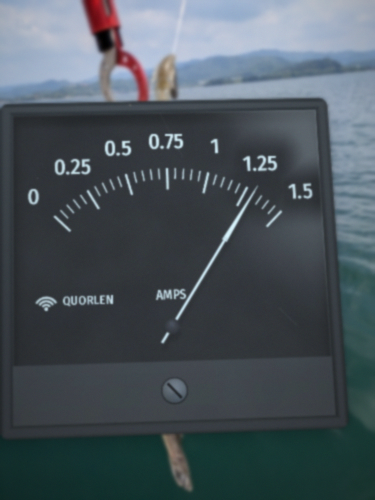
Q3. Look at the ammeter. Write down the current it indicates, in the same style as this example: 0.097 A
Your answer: 1.3 A
